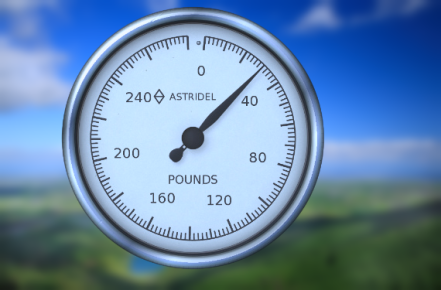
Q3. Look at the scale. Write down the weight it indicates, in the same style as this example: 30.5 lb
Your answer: 30 lb
